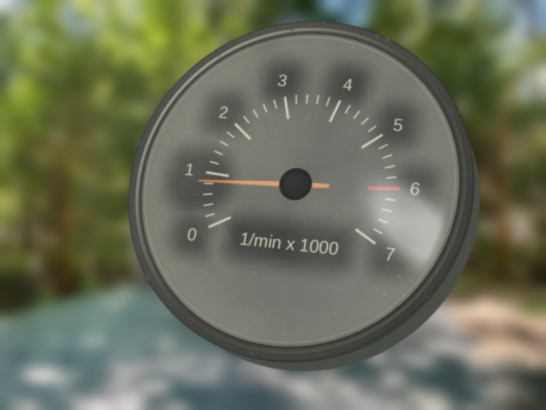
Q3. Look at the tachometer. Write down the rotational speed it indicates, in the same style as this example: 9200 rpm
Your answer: 800 rpm
